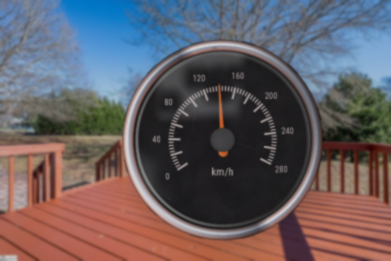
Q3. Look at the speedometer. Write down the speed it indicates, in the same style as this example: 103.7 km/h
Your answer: 140 km/h
